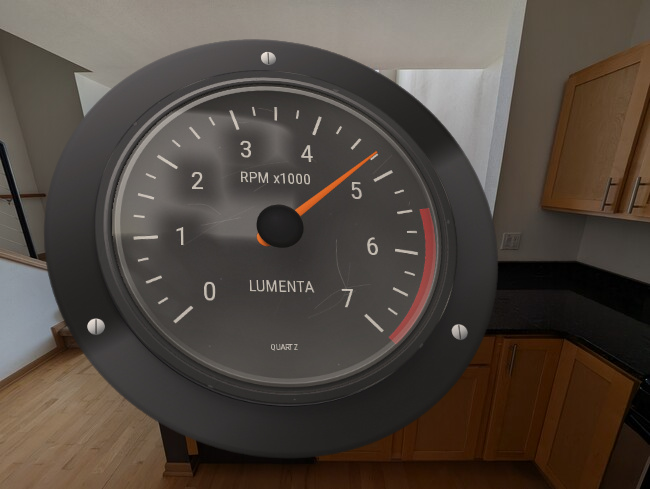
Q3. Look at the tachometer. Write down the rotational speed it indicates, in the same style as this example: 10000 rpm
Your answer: 4750 rpm
